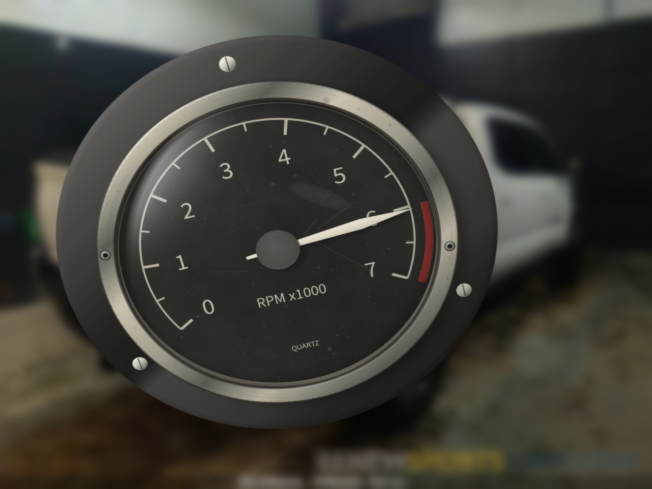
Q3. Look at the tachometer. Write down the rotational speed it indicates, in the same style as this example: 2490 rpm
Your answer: 6000 rpm
